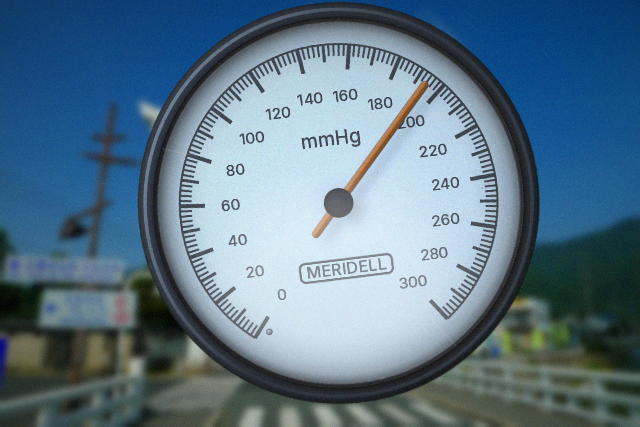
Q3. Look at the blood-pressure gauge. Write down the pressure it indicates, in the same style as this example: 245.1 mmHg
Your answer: 194 mmHg
